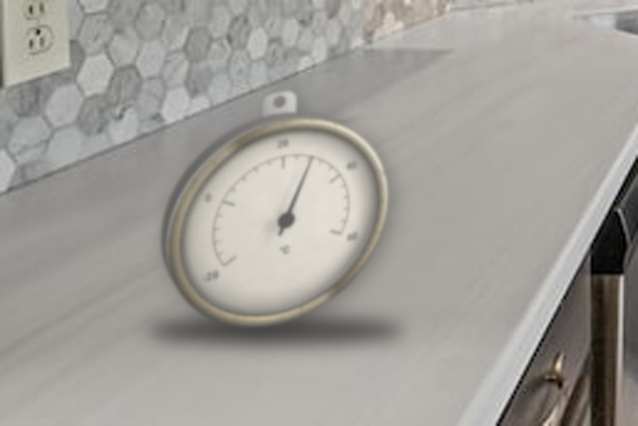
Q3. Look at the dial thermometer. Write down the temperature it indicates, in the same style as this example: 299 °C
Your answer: 28 °C
